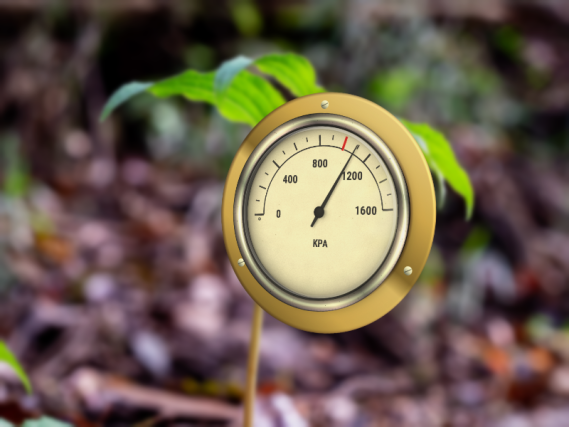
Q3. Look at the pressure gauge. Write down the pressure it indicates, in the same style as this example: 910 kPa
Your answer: 1100 kPa
